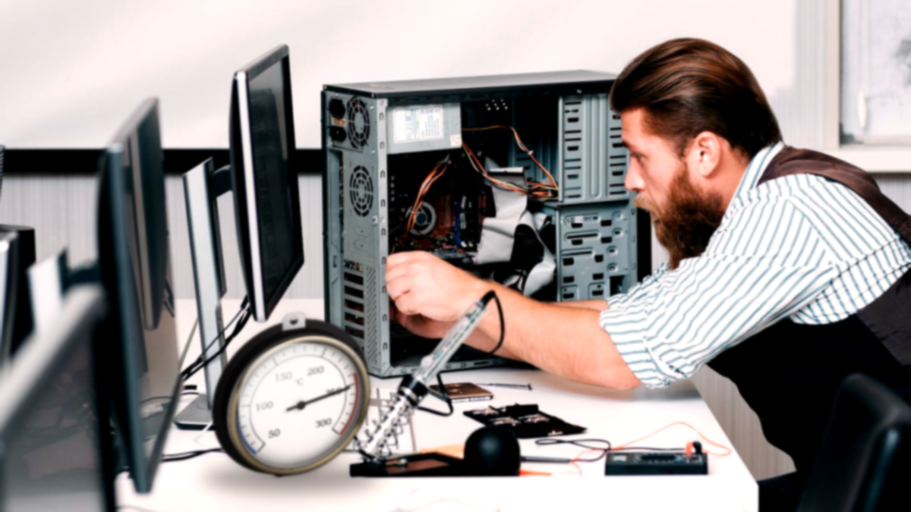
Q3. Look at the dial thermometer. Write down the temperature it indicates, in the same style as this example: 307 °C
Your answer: 250 °C
